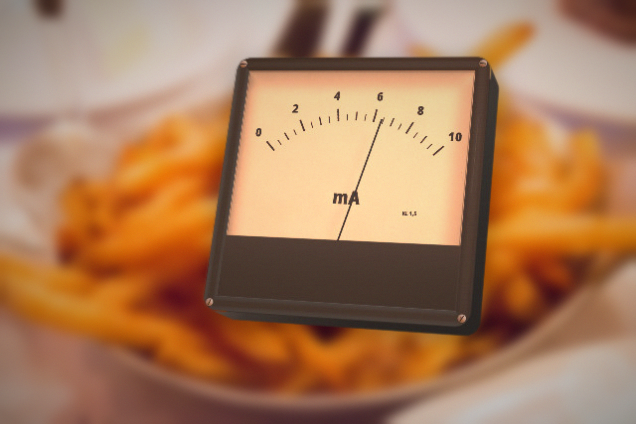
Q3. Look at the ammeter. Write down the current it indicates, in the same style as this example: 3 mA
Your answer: 6.5 mA
